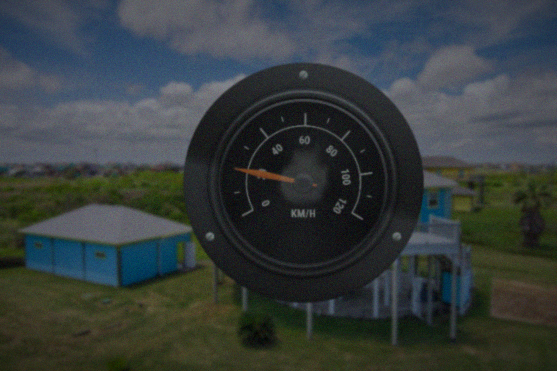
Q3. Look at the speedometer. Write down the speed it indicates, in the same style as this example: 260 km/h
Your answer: 20 km/h
